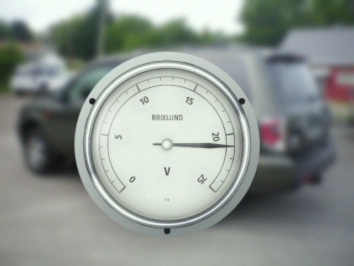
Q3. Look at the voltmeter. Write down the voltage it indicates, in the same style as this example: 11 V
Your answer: 21 V
